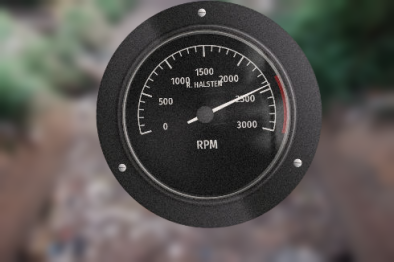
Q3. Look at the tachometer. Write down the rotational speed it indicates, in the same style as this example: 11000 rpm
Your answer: 2450 rpm
